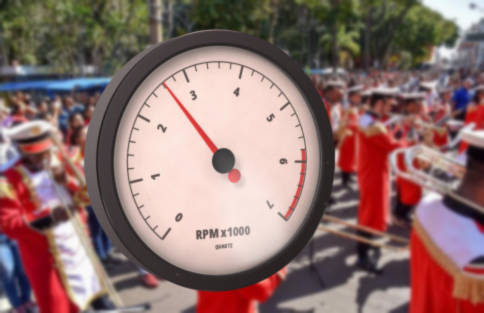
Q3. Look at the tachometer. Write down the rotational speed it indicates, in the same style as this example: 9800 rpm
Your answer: 2600 rpm
